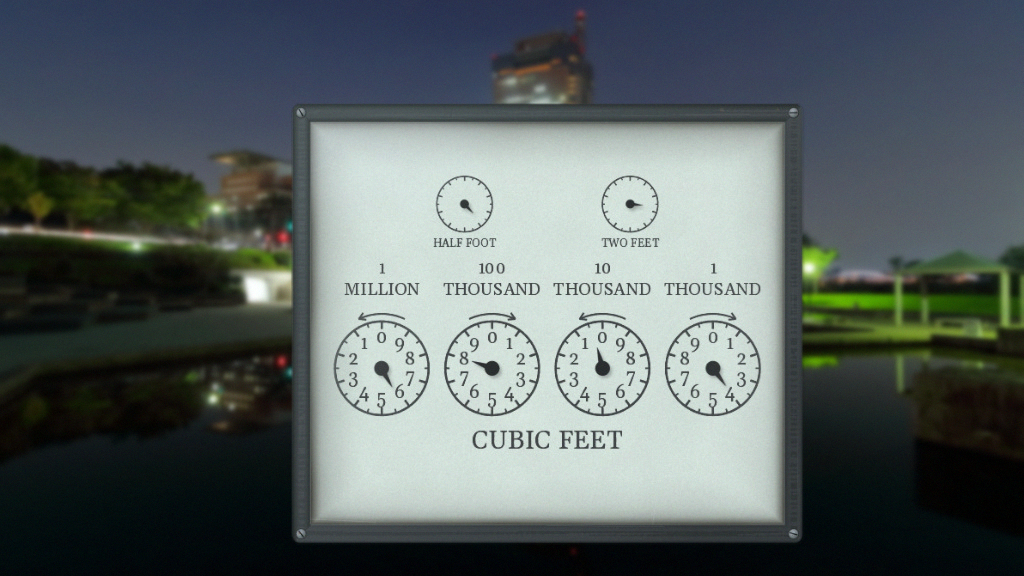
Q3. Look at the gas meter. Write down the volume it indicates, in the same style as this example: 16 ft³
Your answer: 580400 ft³
